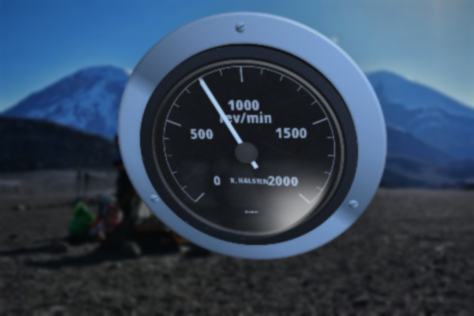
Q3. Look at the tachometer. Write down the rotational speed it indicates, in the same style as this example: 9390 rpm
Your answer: 800 rpm
